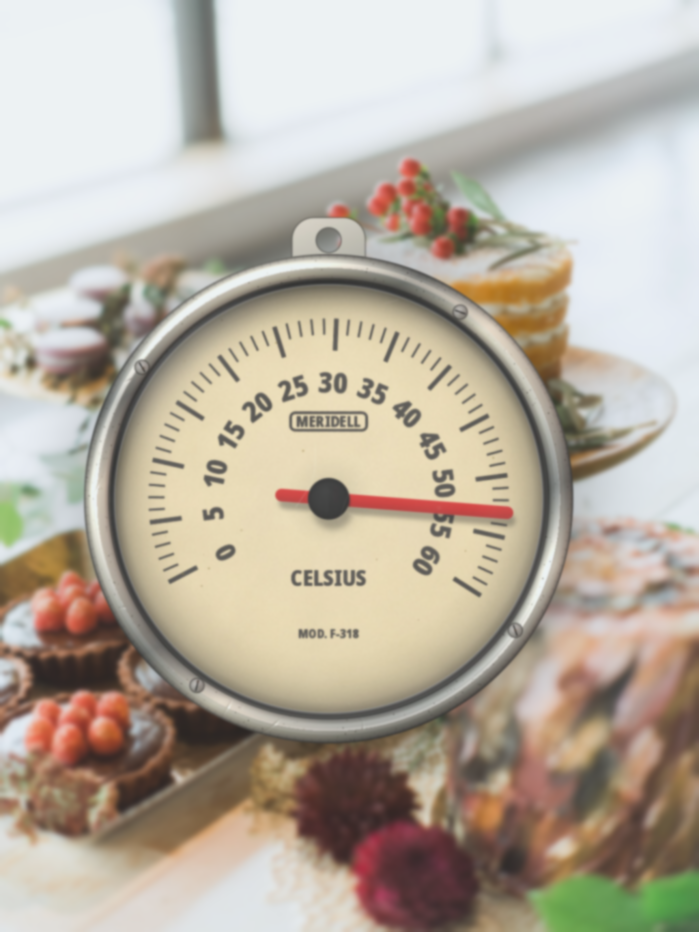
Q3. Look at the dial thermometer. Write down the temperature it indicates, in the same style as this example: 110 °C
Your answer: 53 °C
